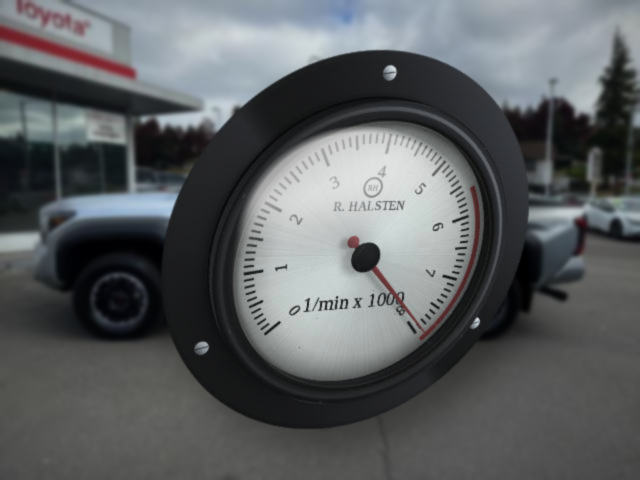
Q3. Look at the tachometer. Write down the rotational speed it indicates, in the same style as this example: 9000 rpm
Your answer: 7900 rpm
